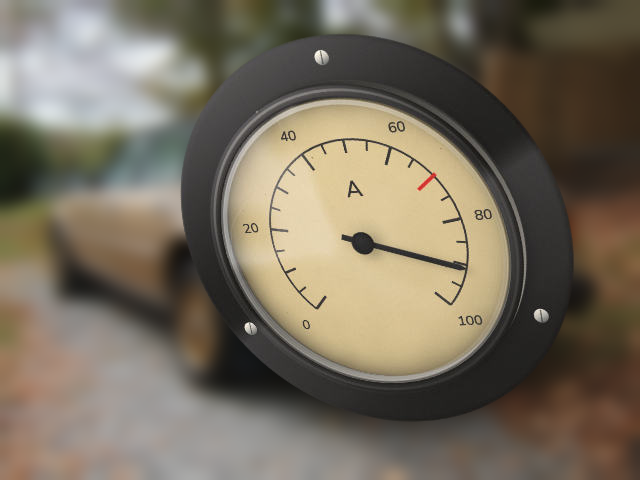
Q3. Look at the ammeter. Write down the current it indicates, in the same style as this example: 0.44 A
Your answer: 90 A
